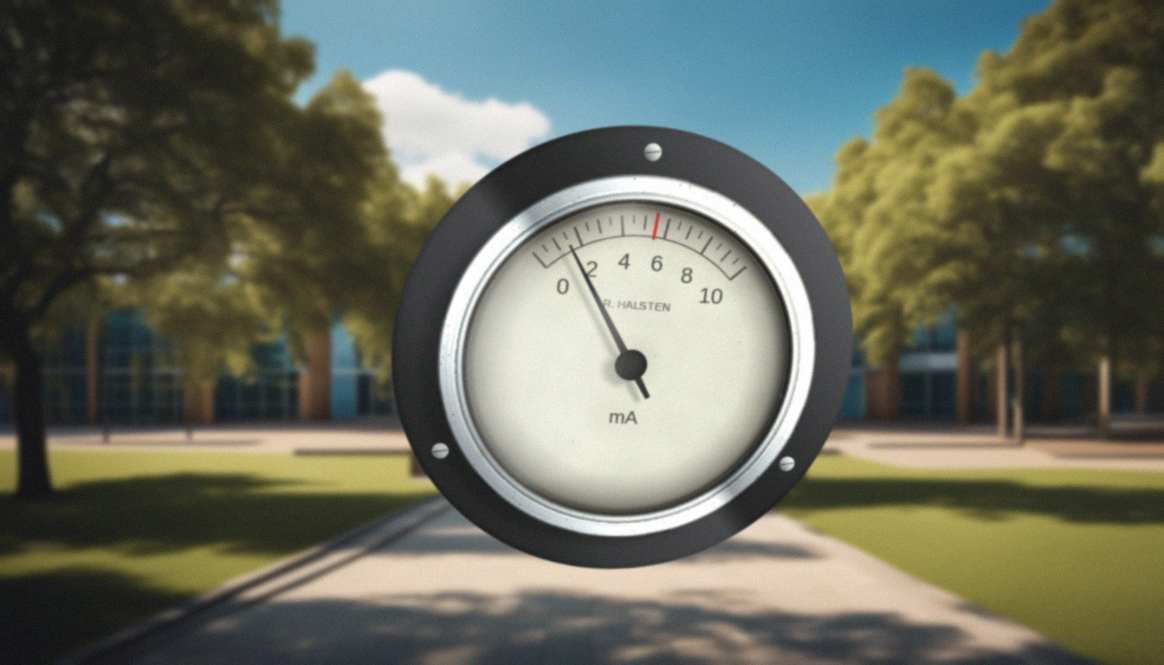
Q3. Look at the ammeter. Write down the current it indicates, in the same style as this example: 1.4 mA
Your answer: 1.5 mA
